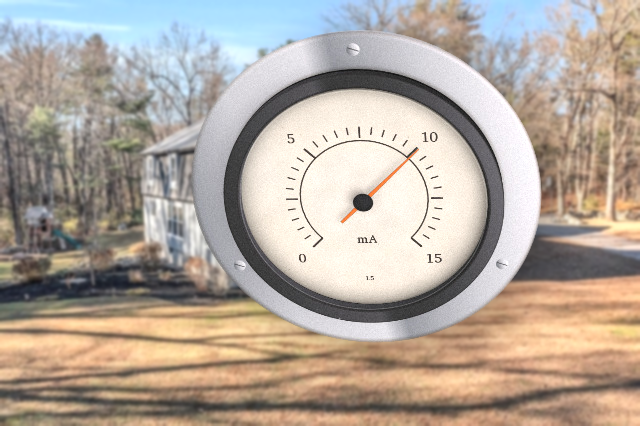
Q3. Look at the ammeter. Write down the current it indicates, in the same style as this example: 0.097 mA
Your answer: 10 mA
